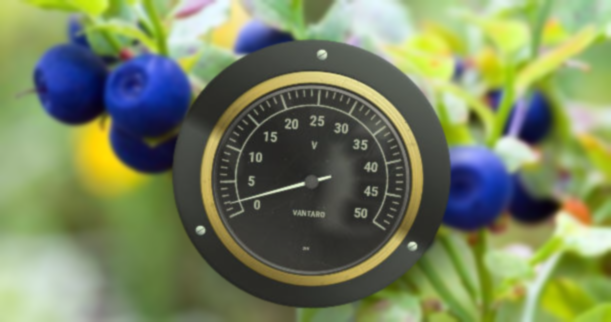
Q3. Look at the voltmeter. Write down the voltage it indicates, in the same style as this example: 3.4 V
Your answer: 2 V
